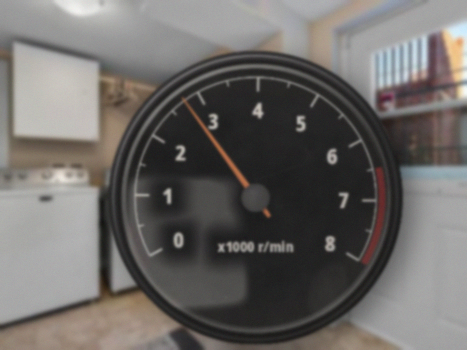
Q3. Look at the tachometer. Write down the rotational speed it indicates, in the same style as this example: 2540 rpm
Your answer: 2750 rpm
